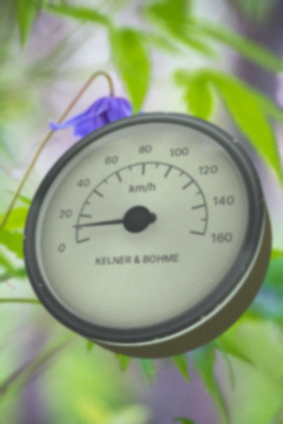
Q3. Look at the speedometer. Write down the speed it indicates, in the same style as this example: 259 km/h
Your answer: 10 km/h
